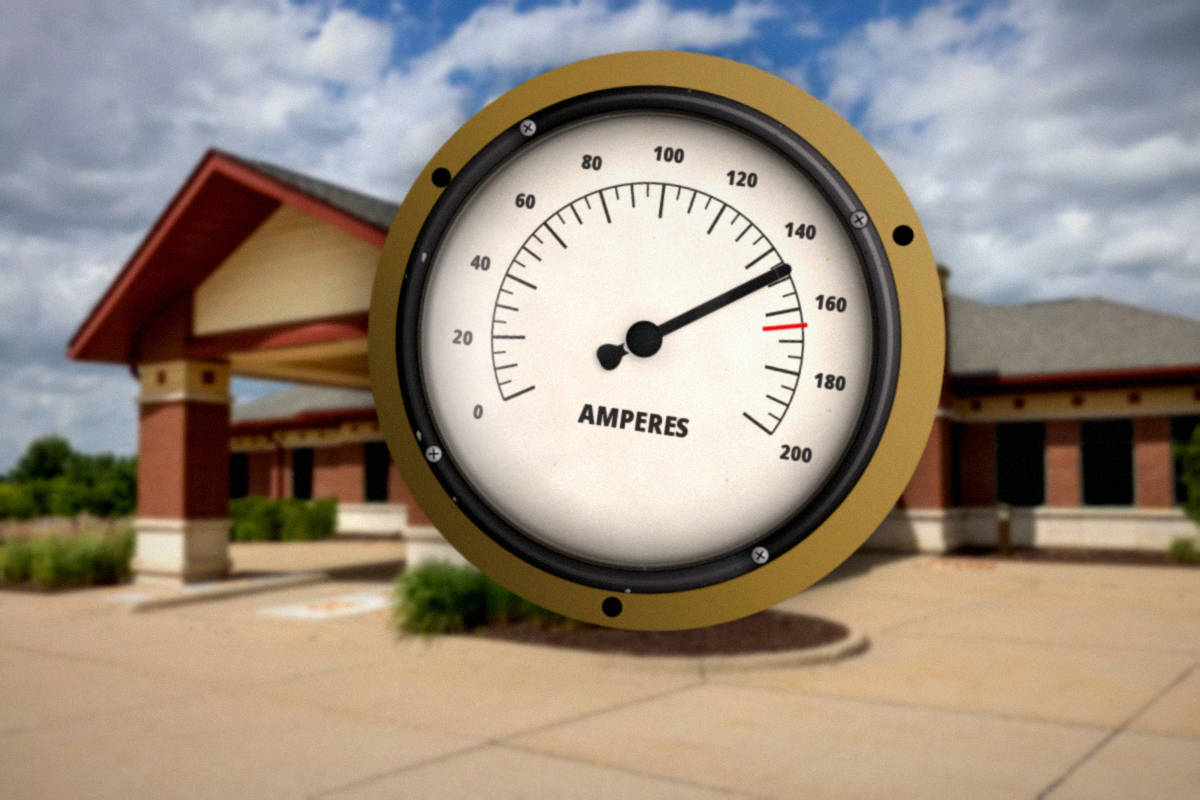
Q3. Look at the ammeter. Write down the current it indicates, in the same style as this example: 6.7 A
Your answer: 147.5 A
